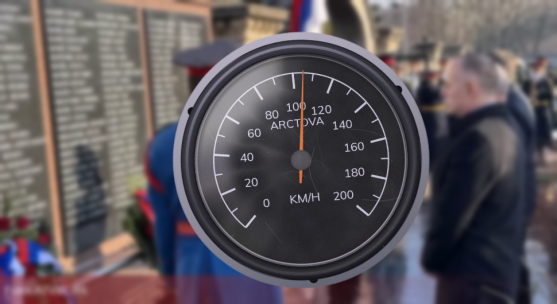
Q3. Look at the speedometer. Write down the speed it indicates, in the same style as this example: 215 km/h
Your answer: 105 km/h
